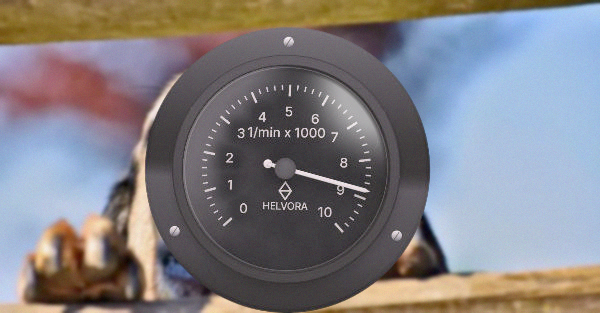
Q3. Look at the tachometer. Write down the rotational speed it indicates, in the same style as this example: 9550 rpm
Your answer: 8800 rpm
